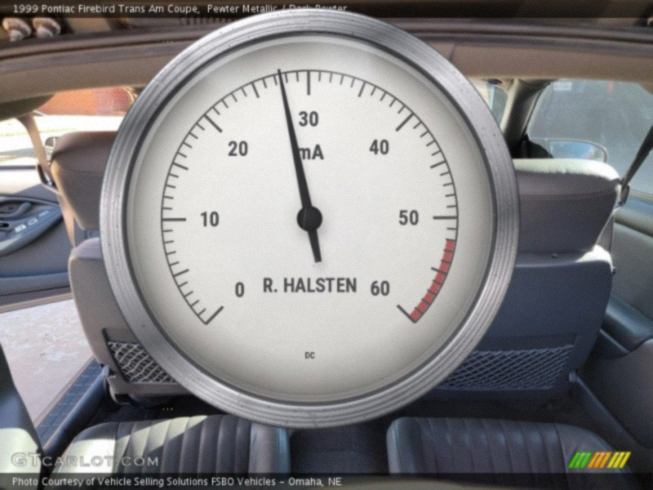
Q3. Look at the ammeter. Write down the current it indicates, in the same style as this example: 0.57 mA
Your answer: 27.5 mA
